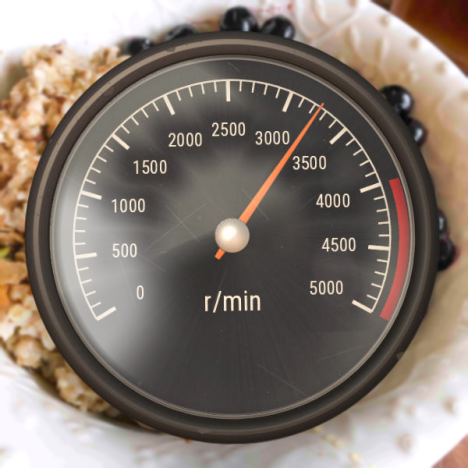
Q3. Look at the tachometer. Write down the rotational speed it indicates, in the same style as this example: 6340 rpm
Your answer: 3250 rpm
